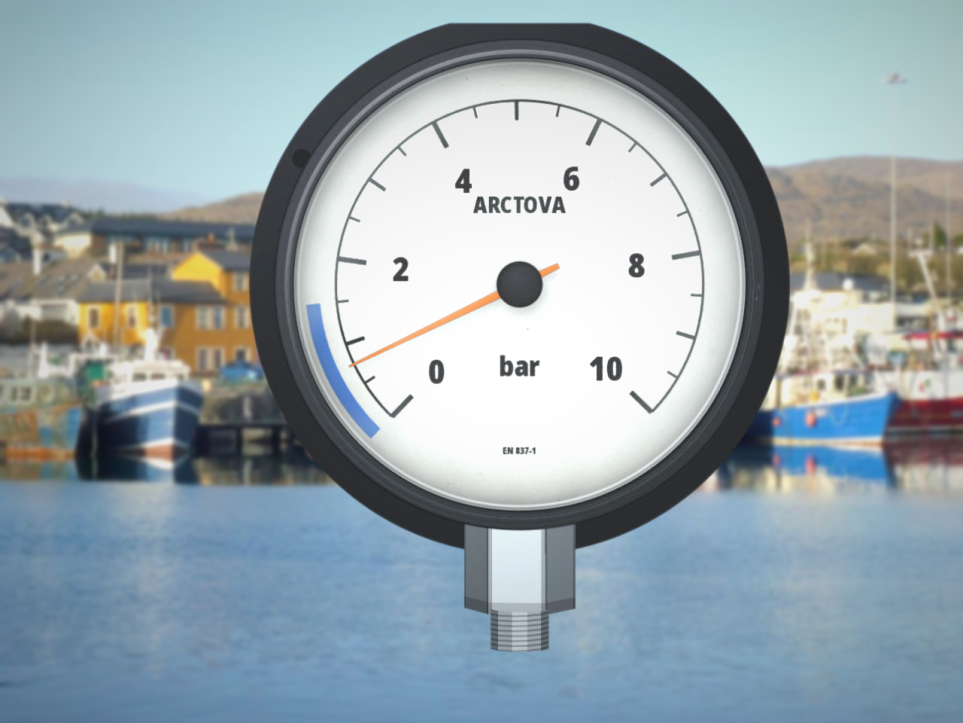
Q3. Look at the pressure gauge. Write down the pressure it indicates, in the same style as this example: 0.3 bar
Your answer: 0.75 bar
